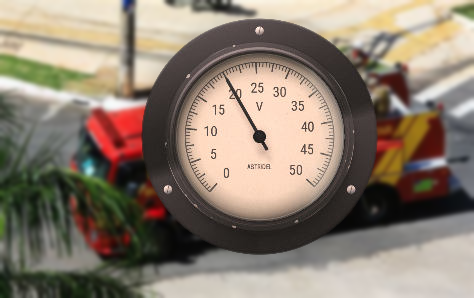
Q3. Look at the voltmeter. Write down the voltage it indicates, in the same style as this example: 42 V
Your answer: 20 V
